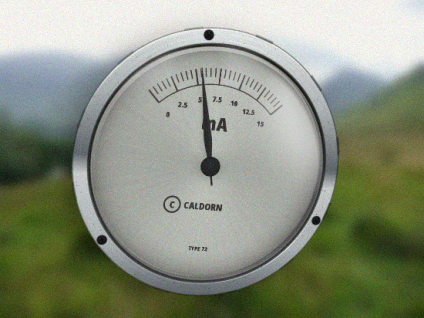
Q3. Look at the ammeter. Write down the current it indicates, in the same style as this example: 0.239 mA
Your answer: 5.5 mA
